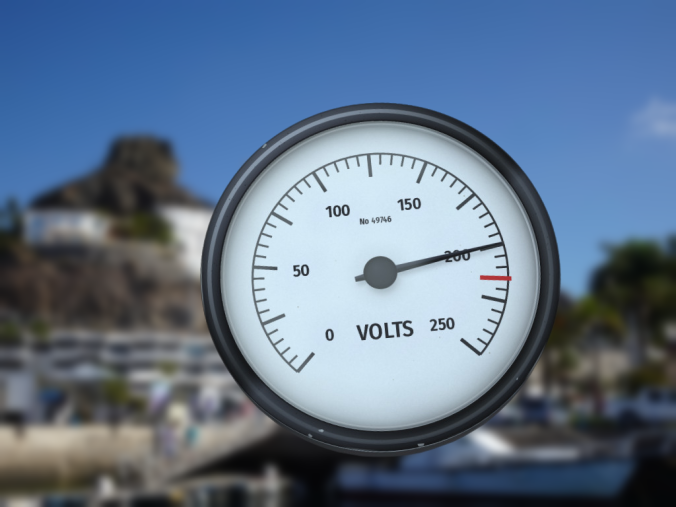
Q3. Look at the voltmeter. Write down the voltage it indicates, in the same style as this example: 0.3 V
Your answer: 200 V
